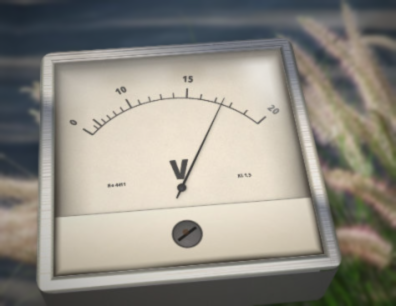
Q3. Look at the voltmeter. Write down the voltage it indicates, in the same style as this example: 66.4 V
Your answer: 17.5 V
